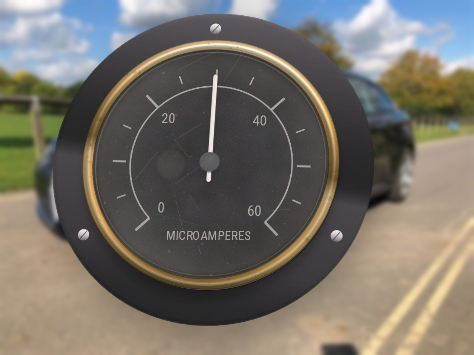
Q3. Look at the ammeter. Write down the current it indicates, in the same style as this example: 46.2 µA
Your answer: 30 µA
